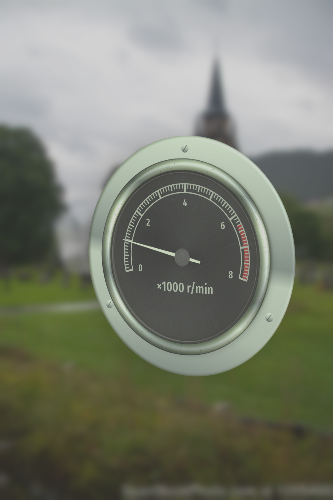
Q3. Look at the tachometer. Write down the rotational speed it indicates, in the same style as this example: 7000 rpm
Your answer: 1000 rpm
